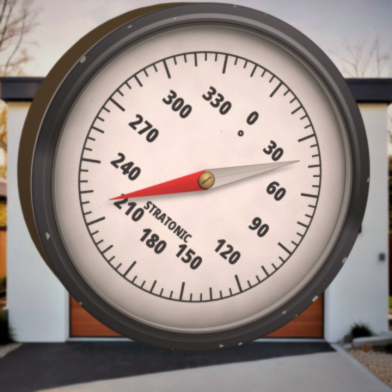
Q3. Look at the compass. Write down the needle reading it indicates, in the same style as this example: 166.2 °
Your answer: 220 °
